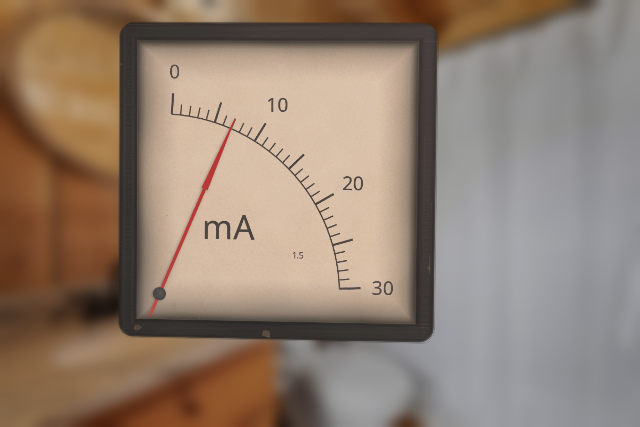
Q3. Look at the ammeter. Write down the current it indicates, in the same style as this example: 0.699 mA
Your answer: 7 mA
